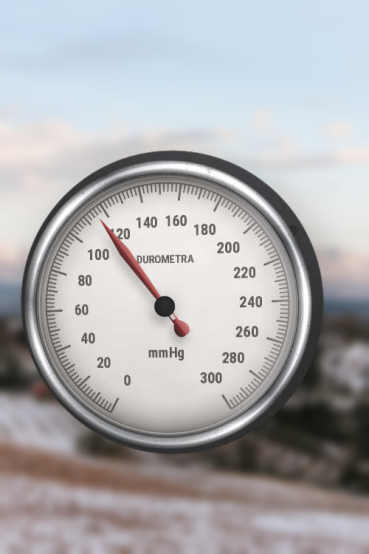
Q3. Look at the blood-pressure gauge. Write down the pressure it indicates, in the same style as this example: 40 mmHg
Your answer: 116 mmHg
